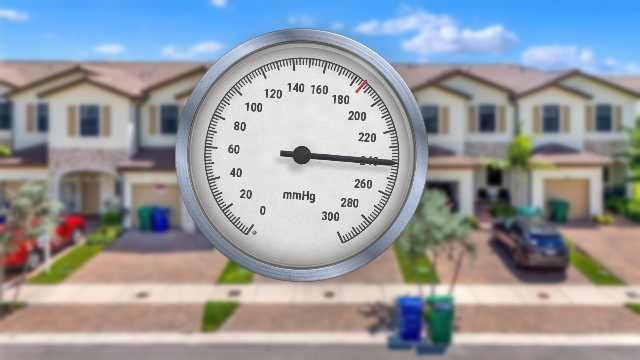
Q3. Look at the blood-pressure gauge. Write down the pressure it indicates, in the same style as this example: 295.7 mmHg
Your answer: 240 mmHg
